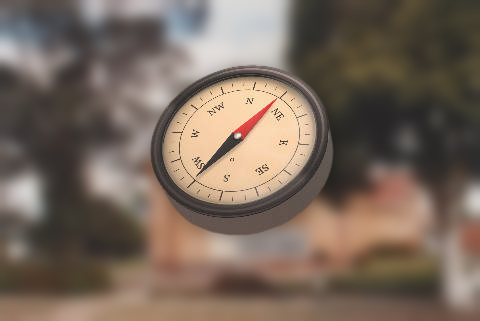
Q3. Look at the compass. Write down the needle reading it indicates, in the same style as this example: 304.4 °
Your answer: 30 °
